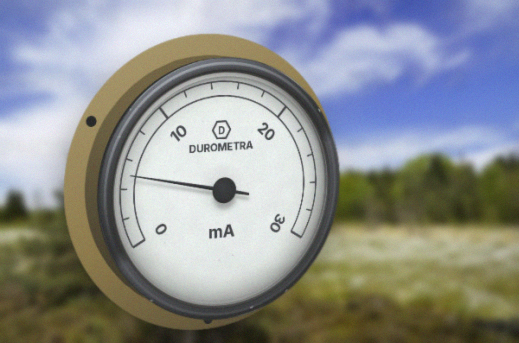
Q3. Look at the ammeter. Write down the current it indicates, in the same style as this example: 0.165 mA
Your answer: 5 mA
